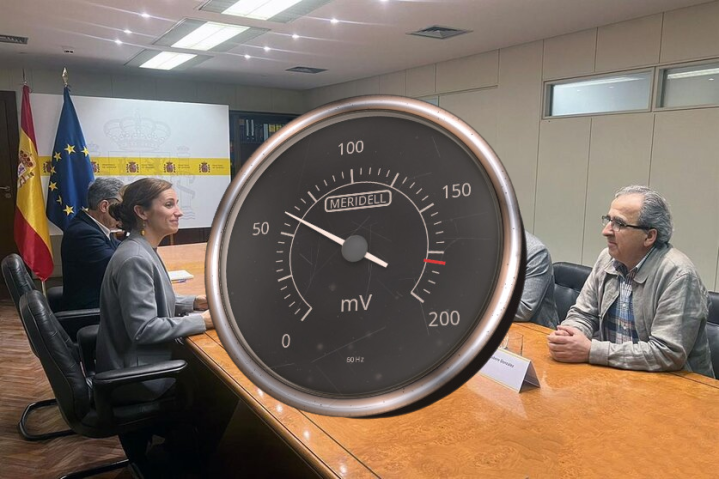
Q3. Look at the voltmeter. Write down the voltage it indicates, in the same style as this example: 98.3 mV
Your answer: 60 mV
